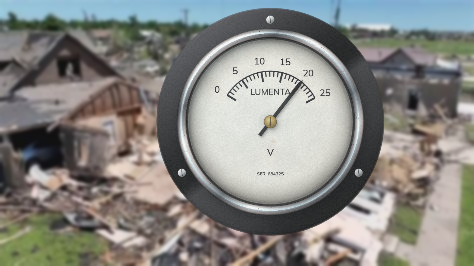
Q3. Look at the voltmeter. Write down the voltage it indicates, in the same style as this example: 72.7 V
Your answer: 20 V
